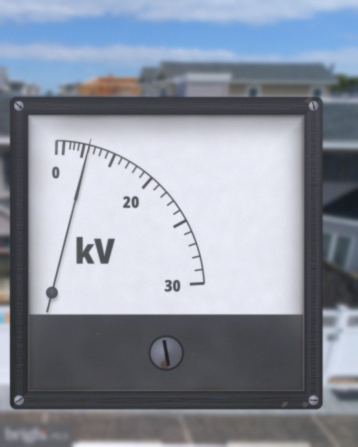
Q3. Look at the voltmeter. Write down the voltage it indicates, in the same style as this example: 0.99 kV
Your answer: 11 kV
